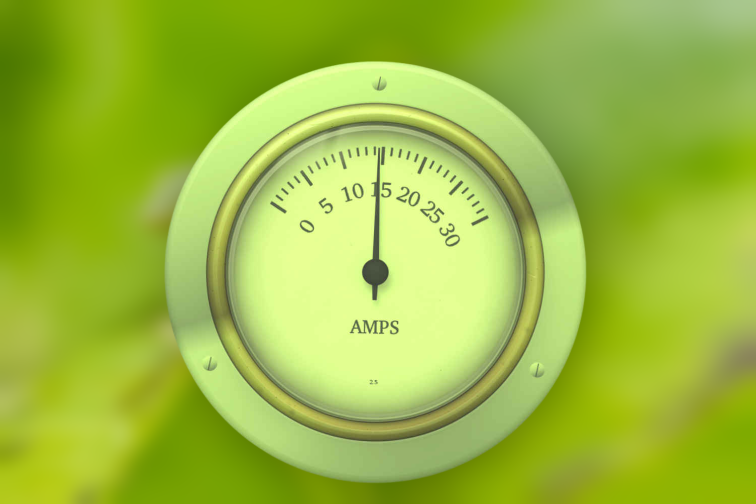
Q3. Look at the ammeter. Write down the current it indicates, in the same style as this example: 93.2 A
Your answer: 14.5 A
